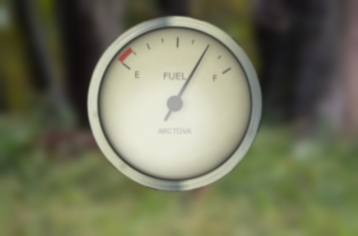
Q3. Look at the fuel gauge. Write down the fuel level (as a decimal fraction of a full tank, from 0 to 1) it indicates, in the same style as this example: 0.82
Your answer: 0.75
